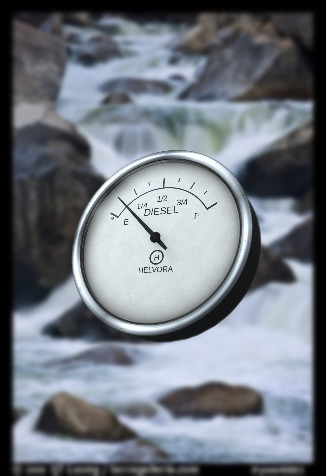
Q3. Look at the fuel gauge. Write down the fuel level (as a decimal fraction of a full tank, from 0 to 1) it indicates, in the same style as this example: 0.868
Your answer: 0.125
